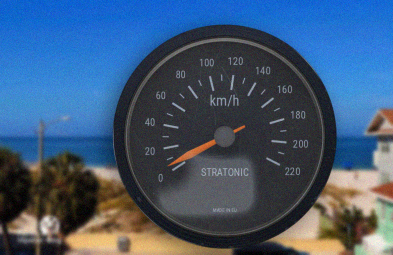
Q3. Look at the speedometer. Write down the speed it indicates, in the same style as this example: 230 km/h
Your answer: 5 km/h
